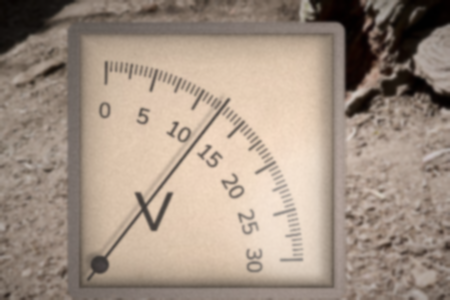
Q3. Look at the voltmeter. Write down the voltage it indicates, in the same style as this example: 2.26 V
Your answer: 12.5 V
